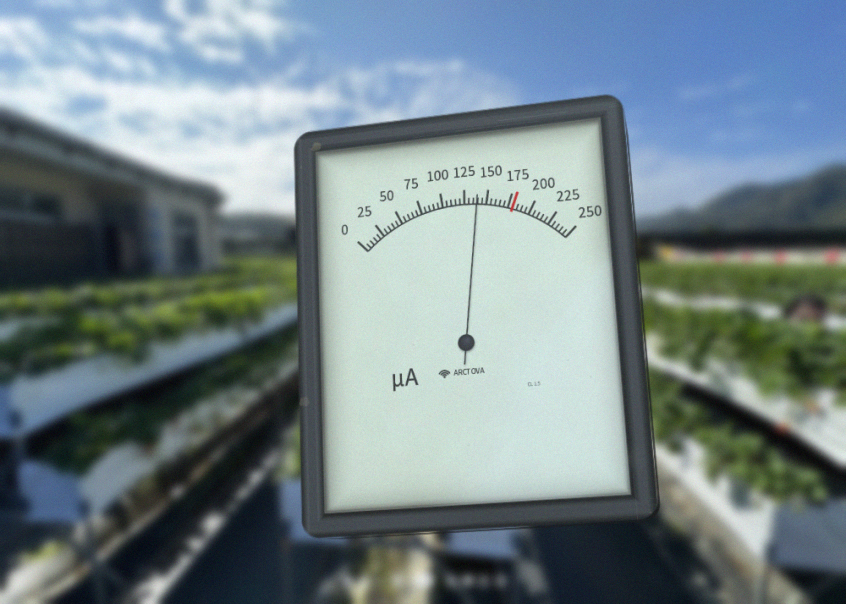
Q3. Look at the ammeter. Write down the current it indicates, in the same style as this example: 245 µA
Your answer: 140 µA
